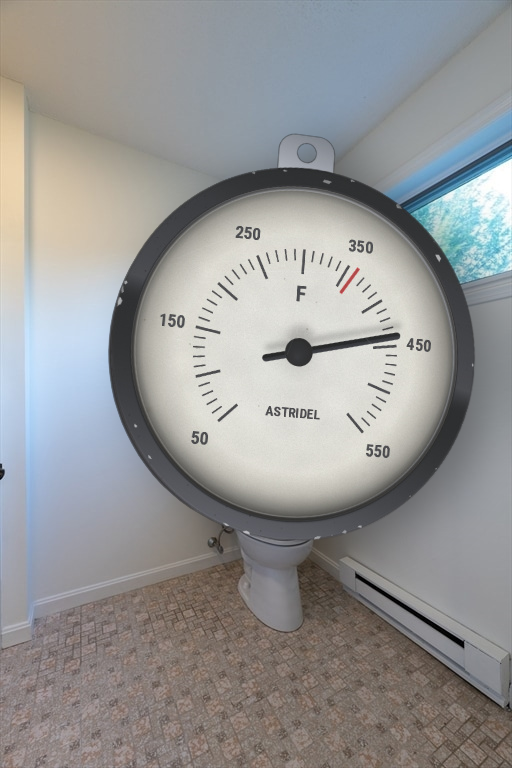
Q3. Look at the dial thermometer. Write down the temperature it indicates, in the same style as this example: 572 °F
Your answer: 440 °F
